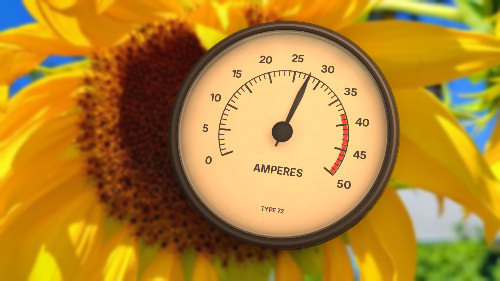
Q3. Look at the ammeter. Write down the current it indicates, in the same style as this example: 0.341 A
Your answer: 28 A
